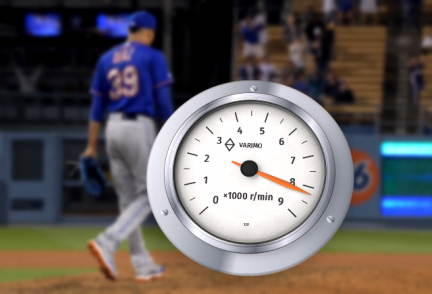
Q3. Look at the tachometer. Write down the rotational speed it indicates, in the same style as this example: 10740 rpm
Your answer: 8250 rpm
